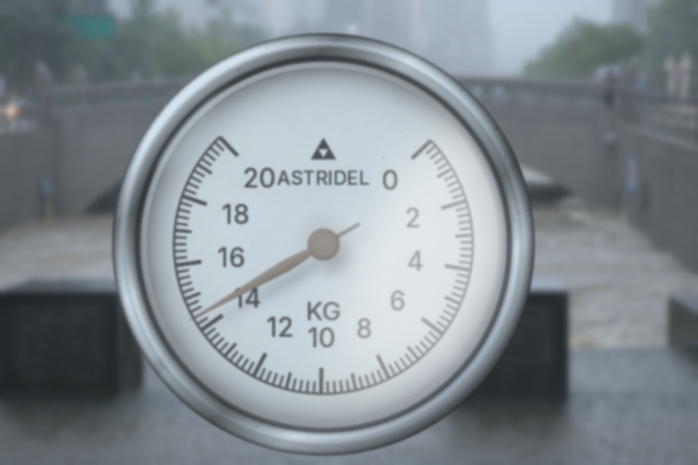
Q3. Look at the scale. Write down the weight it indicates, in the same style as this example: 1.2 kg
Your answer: 14.4 kg
